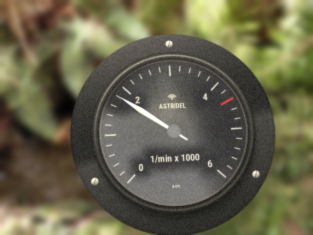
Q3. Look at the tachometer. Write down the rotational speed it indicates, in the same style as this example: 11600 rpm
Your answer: 1800 rpm
